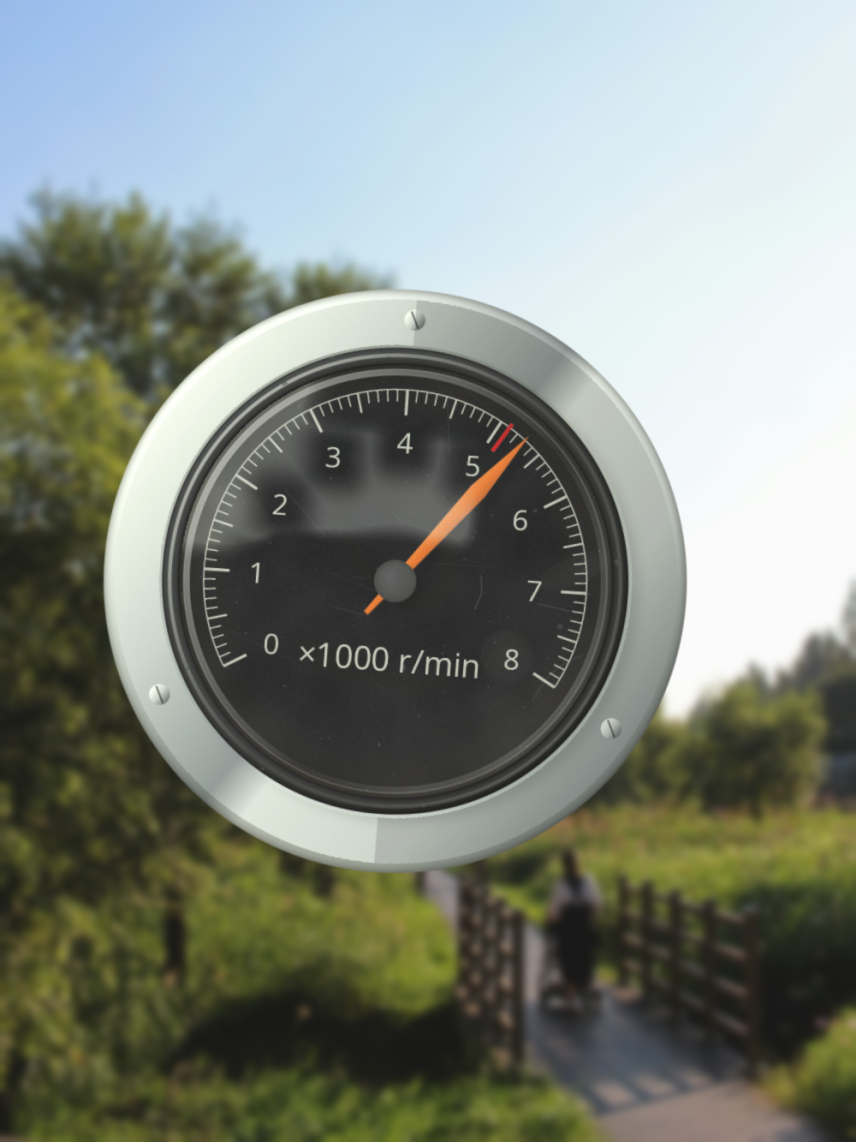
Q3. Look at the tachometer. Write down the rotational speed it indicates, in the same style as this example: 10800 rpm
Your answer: 5300 rpm
